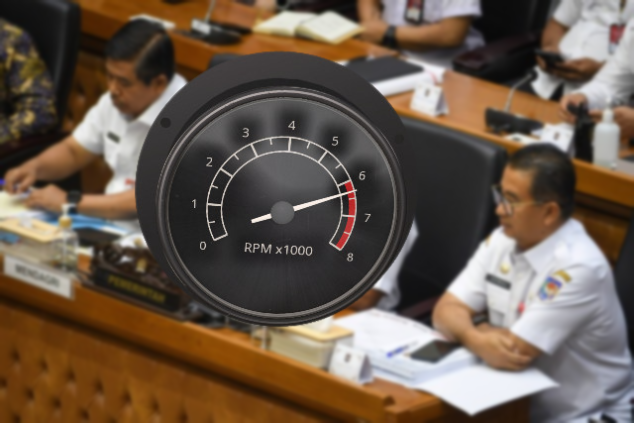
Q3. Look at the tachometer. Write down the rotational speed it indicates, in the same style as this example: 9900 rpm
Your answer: 6250 rpm
